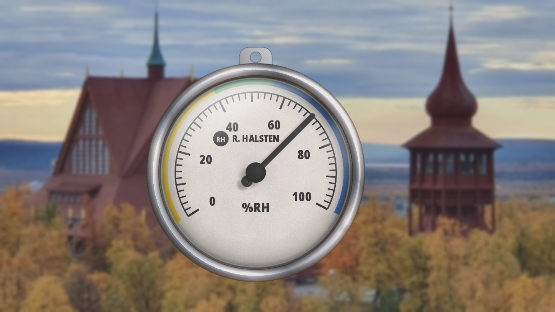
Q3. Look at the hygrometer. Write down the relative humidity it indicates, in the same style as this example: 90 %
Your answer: 70 %
